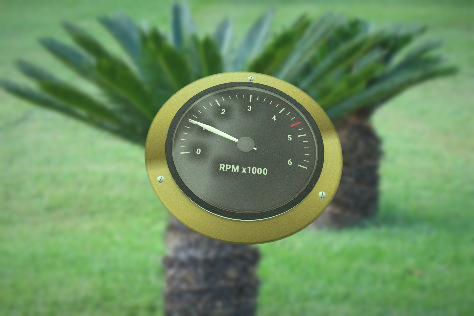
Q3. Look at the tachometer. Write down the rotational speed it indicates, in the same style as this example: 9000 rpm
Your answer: 1000 rpm
